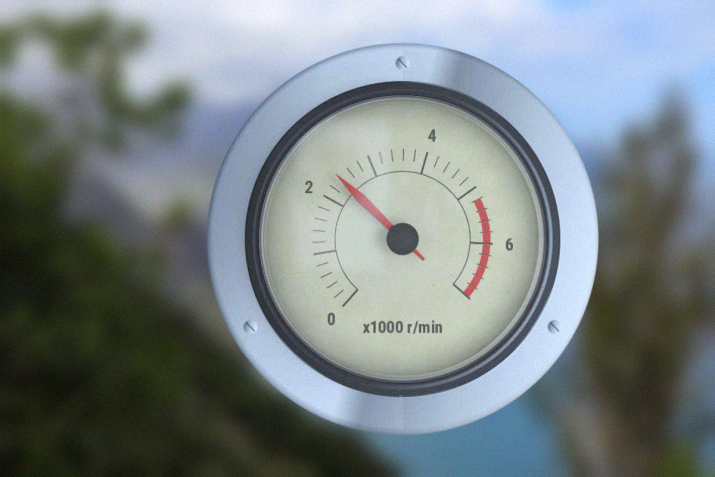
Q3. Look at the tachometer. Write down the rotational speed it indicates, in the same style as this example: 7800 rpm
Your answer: 2400 rpm
